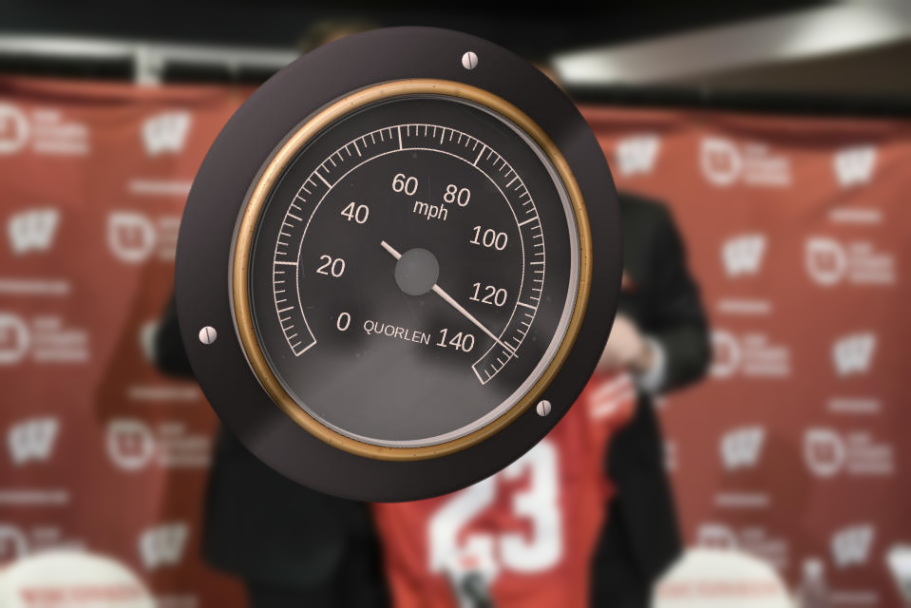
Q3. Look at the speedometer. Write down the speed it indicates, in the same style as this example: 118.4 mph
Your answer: 131 mph
